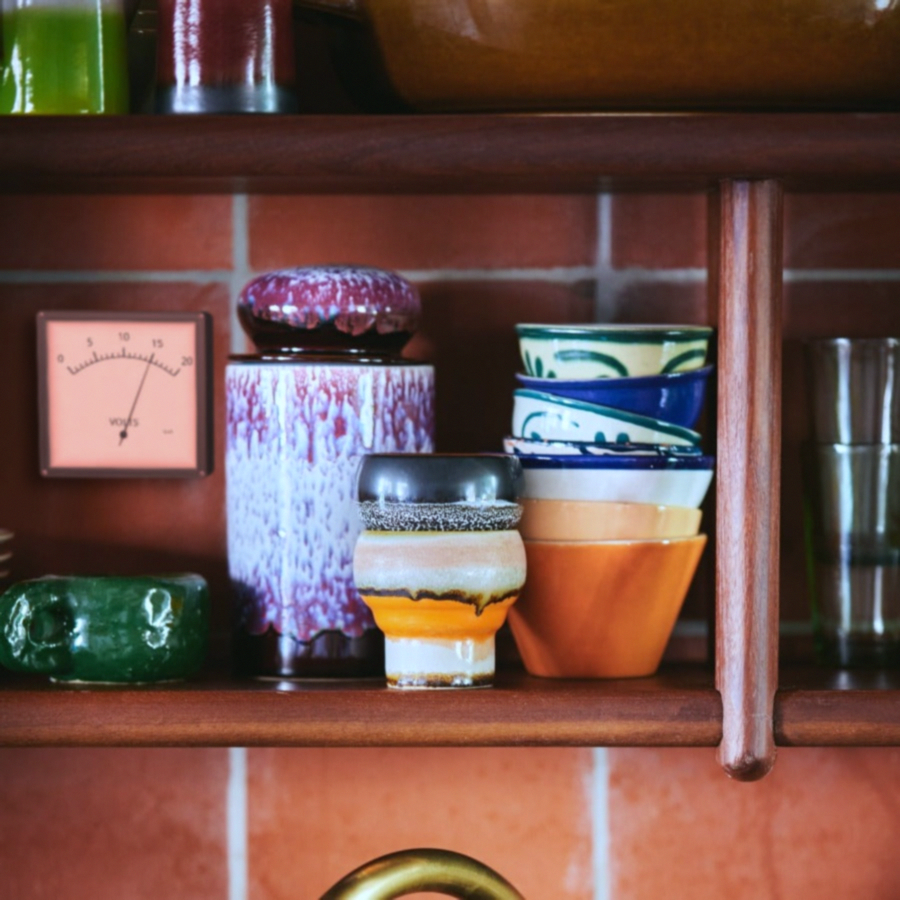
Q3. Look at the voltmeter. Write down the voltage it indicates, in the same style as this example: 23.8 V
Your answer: 15 V
